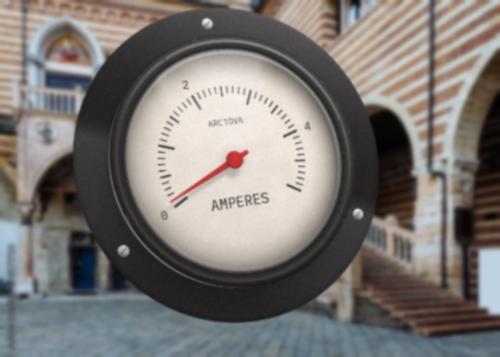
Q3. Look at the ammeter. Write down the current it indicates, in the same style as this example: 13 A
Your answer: 0.1 A
